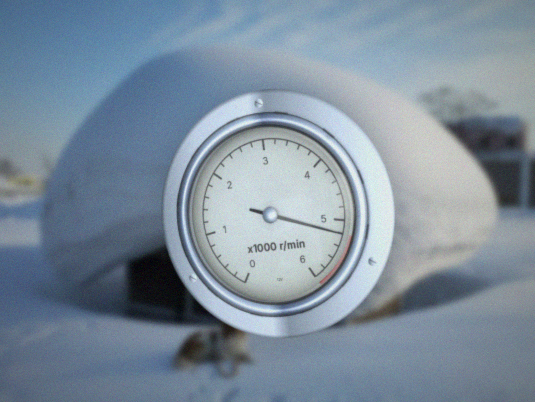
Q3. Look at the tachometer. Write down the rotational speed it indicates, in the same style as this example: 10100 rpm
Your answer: 5200 rpm
